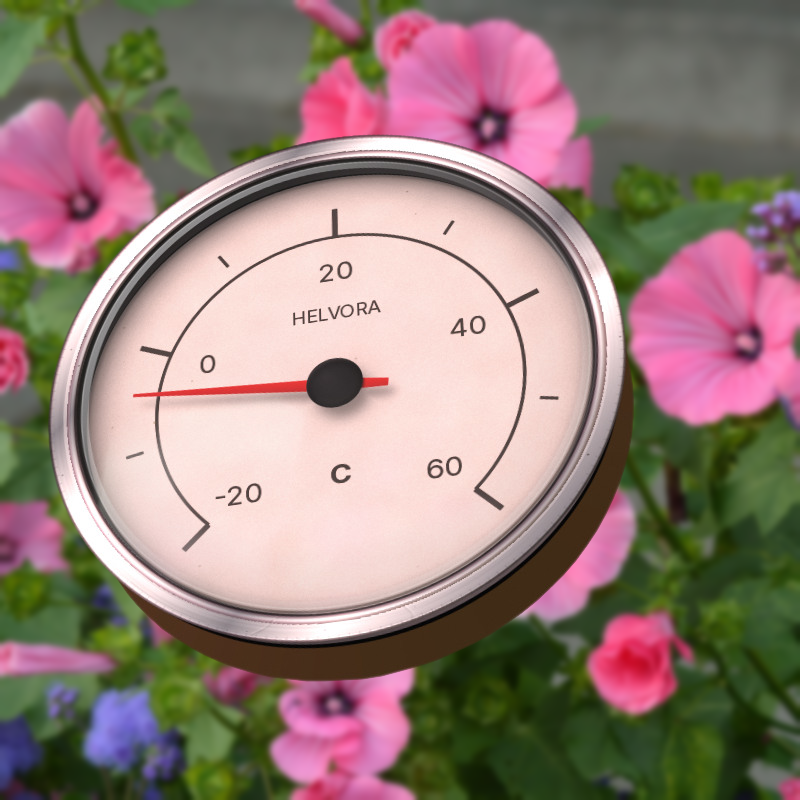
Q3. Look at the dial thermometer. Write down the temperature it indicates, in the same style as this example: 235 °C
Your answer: -5 °C
